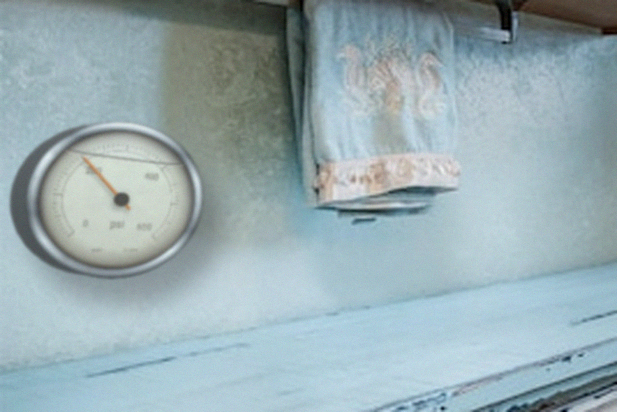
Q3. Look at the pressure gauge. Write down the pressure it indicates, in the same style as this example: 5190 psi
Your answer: 200 psi
